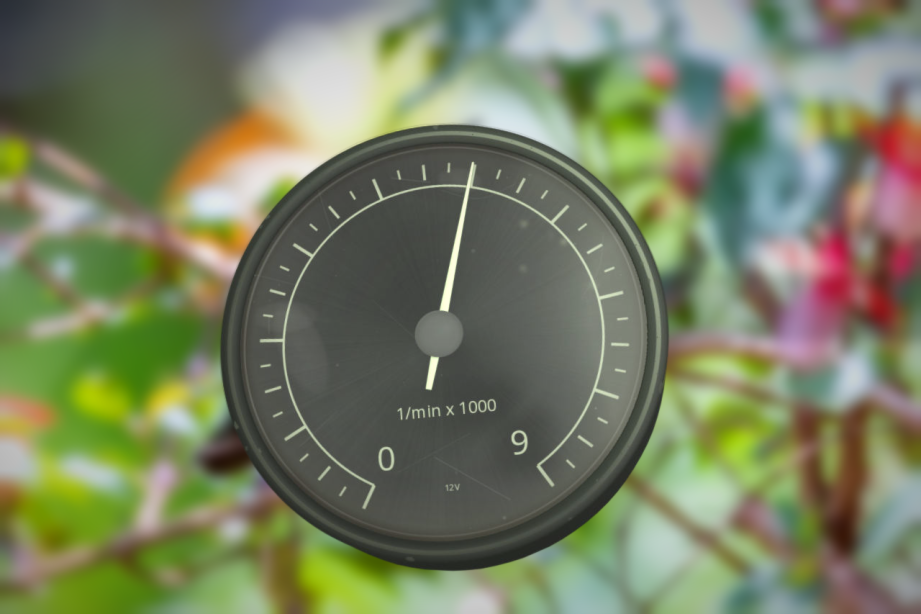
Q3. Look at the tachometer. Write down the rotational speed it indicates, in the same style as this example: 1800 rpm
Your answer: 5000 rpm
